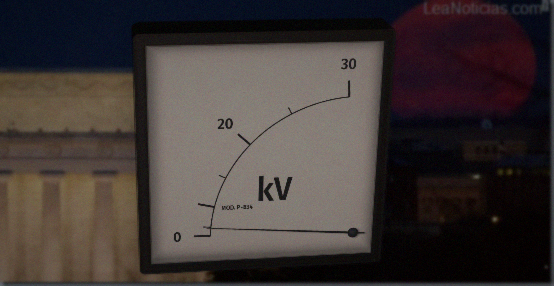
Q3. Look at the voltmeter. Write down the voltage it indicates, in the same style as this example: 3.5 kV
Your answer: 5 kV
